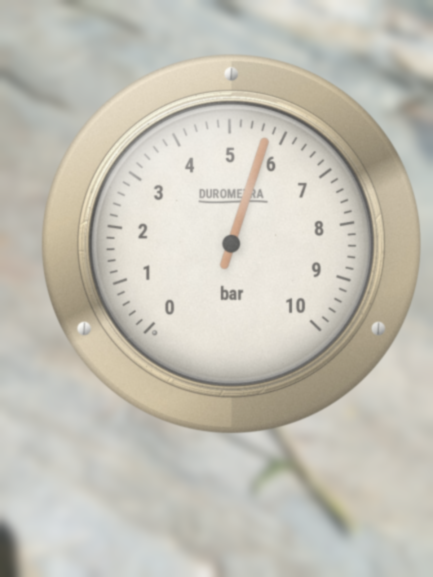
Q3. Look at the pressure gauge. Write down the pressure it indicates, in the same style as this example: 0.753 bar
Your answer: 5.7 bar
